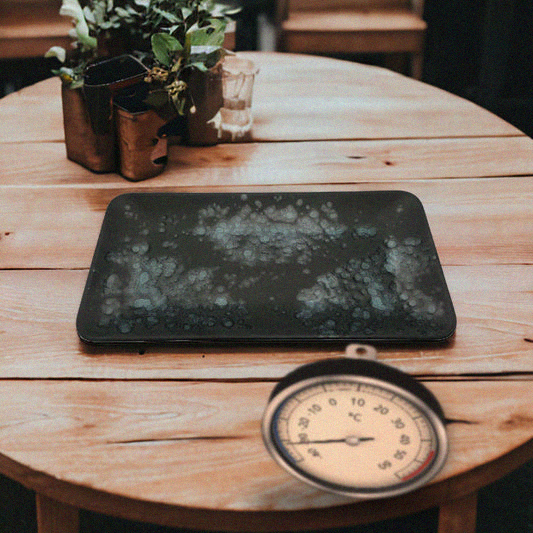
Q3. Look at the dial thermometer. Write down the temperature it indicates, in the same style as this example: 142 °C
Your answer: -30 °C
